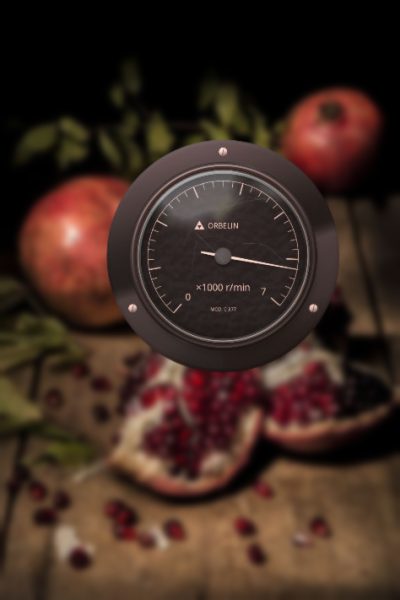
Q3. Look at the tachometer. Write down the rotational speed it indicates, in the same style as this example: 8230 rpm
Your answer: 6200 rpm
